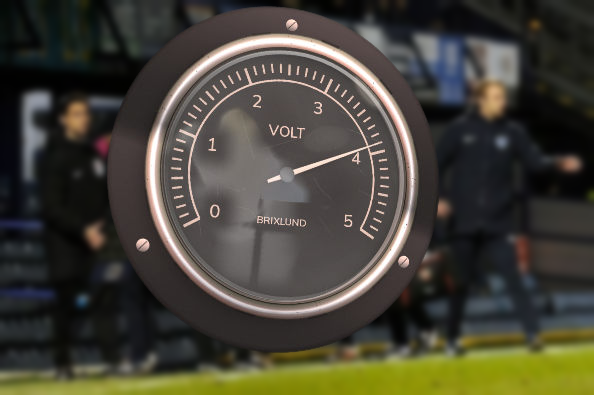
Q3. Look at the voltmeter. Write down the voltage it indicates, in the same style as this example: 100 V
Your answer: 3.9 V
